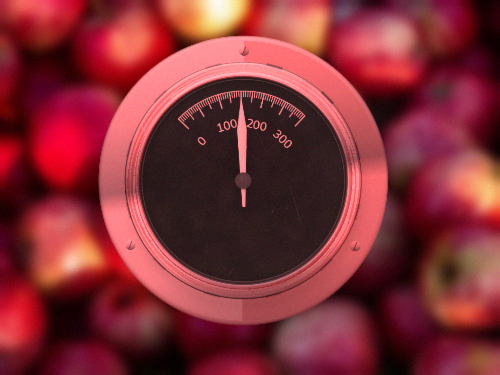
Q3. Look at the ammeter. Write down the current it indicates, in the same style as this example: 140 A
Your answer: 150 A
